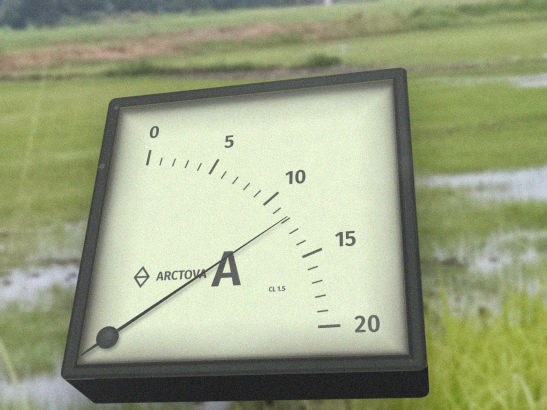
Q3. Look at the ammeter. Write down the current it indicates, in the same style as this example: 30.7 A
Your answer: 12 A
